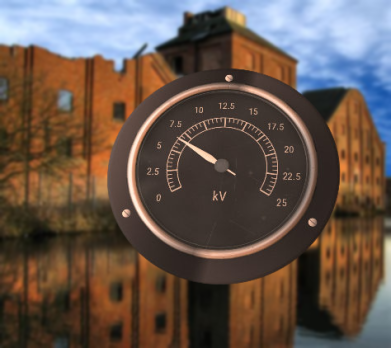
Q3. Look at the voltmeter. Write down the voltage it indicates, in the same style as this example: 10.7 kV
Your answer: 6.5 kV
